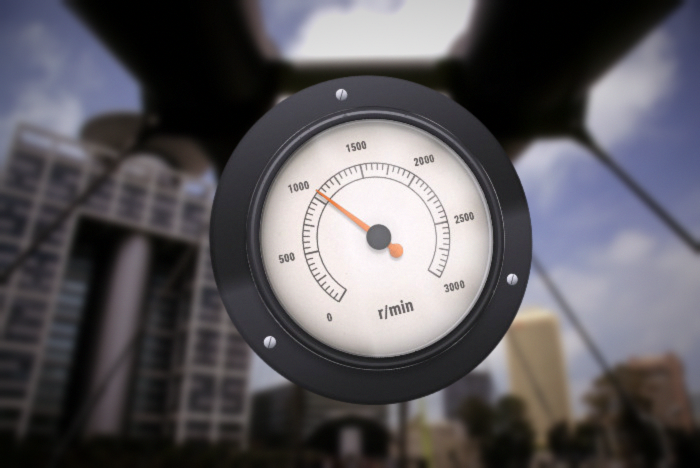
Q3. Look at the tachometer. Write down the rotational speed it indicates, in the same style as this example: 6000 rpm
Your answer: 1050 rpm
